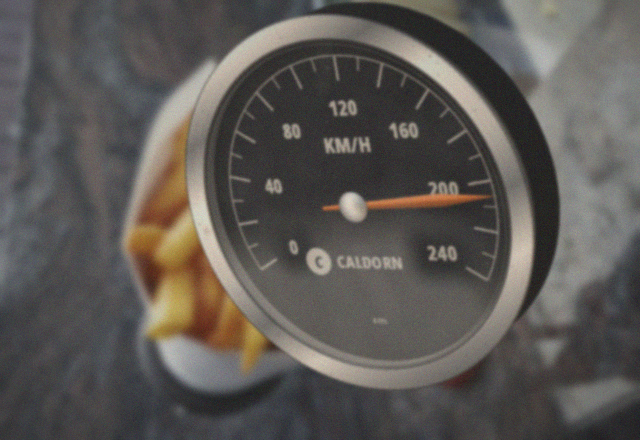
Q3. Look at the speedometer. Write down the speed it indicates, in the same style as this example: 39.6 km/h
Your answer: 205 km/h
